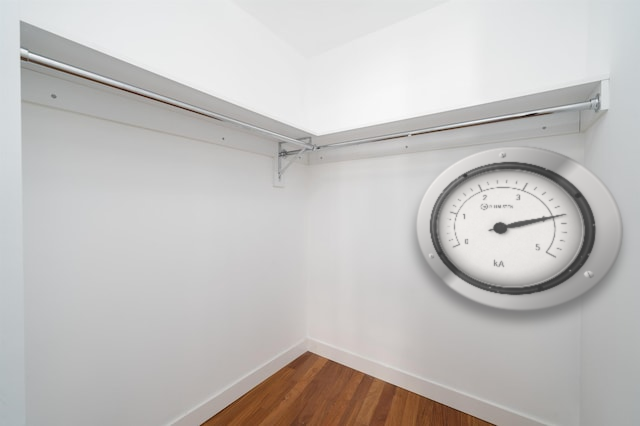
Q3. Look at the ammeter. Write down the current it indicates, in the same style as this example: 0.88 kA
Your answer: 4 kA
